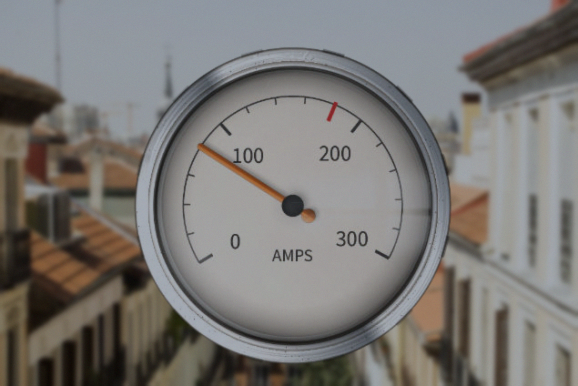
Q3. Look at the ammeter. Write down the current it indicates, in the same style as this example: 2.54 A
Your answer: 80 A
